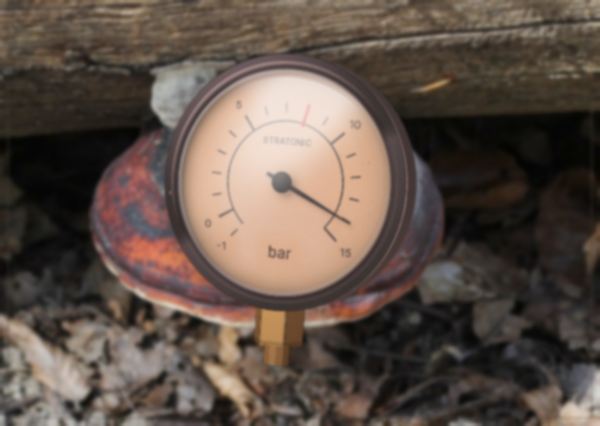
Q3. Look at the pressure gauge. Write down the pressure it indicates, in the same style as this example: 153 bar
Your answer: 14 bar
